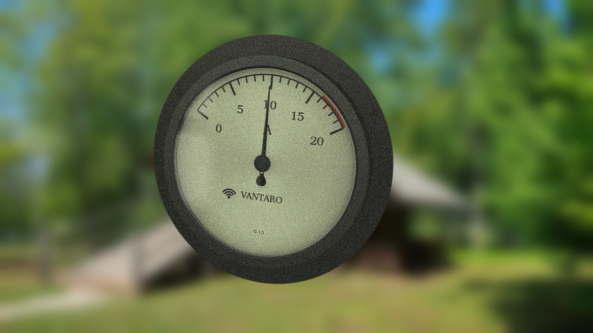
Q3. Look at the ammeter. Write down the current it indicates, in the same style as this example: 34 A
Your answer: 10 A
